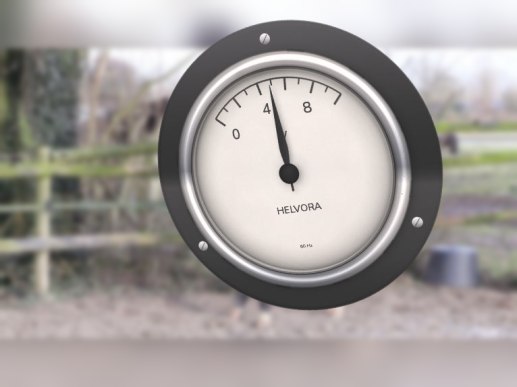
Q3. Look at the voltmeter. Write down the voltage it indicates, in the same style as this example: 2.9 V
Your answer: 5 V
